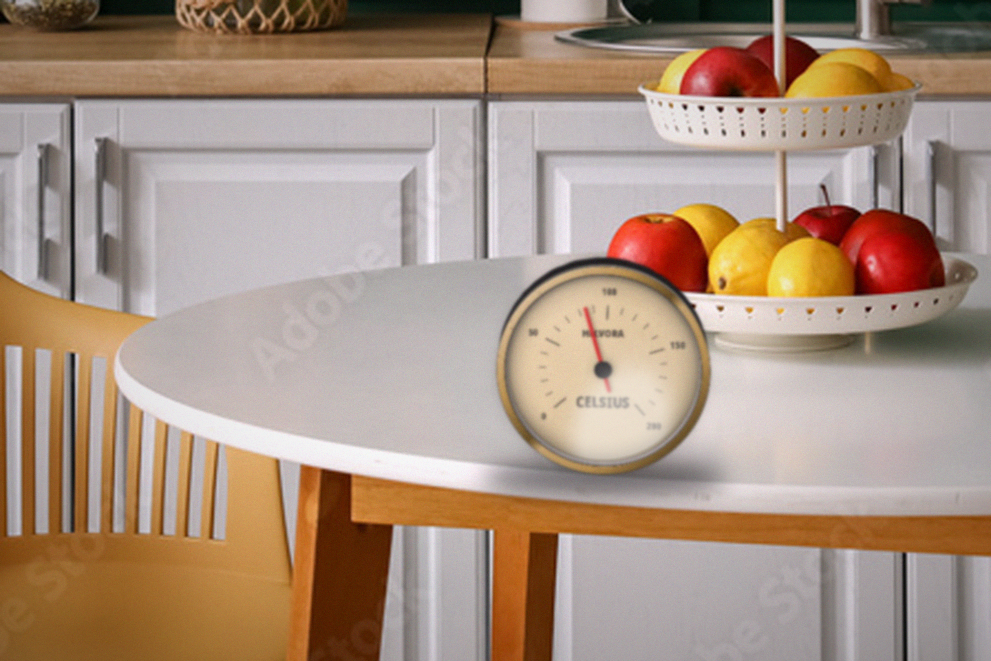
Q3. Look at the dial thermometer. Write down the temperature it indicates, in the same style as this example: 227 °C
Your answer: 85 °C
